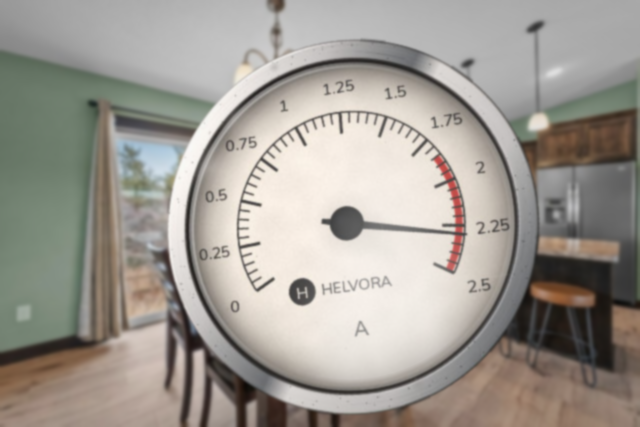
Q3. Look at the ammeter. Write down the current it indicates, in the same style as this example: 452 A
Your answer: 2.3 A
